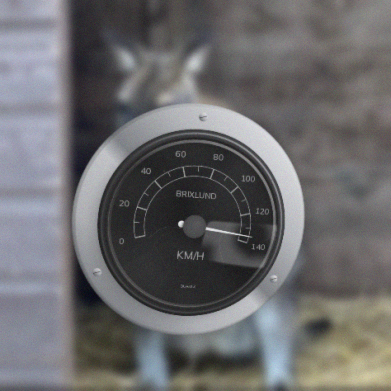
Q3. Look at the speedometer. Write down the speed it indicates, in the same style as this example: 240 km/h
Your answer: 135 km/h
